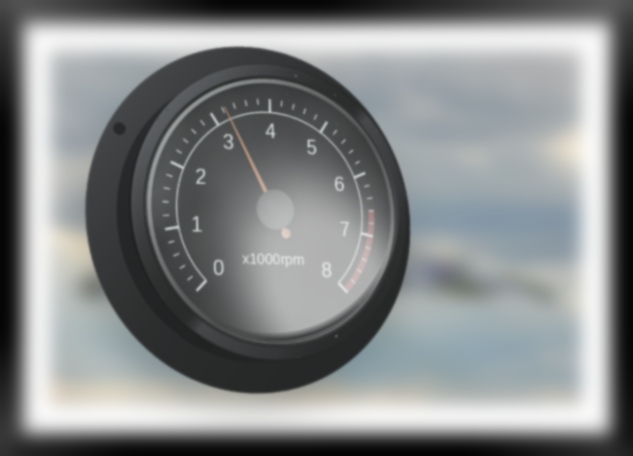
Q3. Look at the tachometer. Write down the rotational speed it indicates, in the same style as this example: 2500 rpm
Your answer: 3200 rpm
